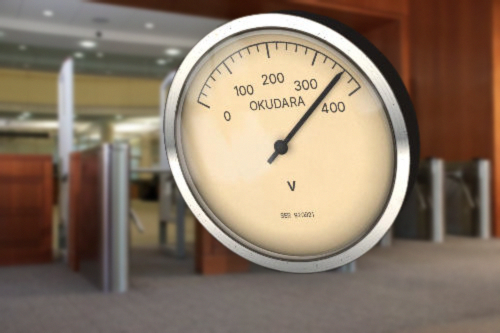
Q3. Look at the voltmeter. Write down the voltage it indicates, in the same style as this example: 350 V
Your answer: 360 V
